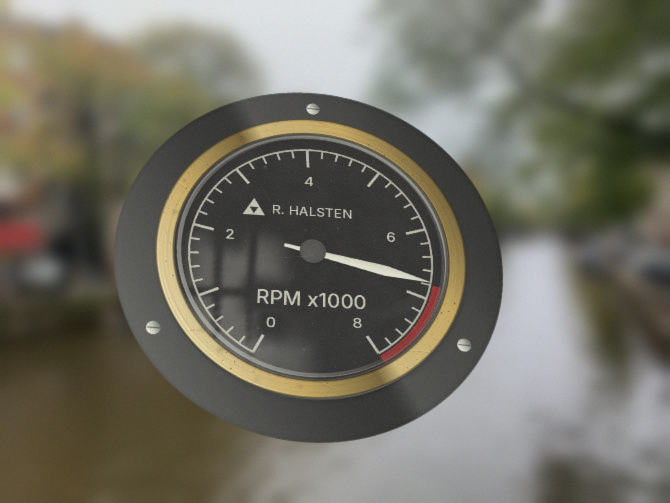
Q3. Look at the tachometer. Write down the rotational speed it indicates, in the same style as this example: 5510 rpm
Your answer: 6800 rpm
